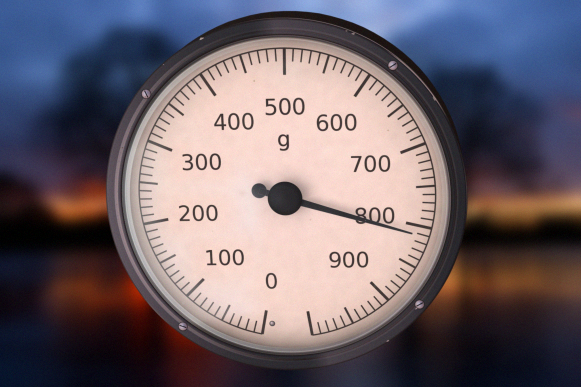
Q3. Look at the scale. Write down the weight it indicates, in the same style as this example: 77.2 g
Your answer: 810 g
